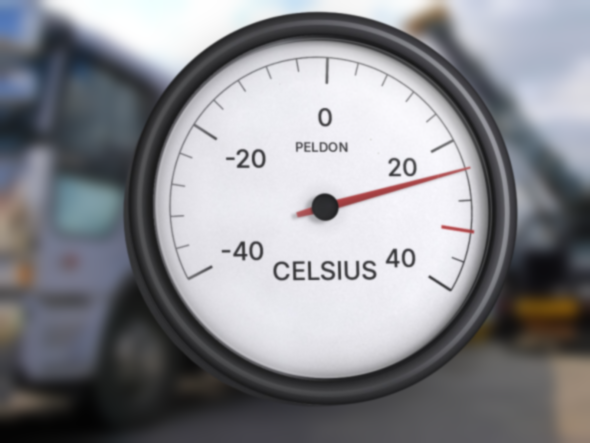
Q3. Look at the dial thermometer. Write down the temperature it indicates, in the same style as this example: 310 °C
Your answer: 24 °C
